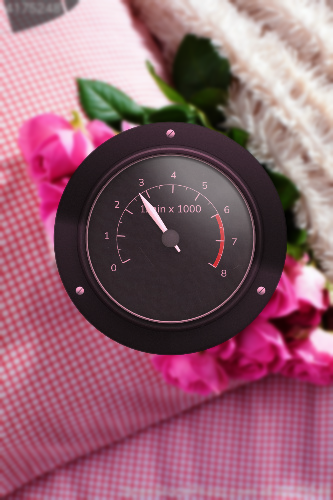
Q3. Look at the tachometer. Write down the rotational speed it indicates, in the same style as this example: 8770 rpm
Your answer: 2750 rpm
